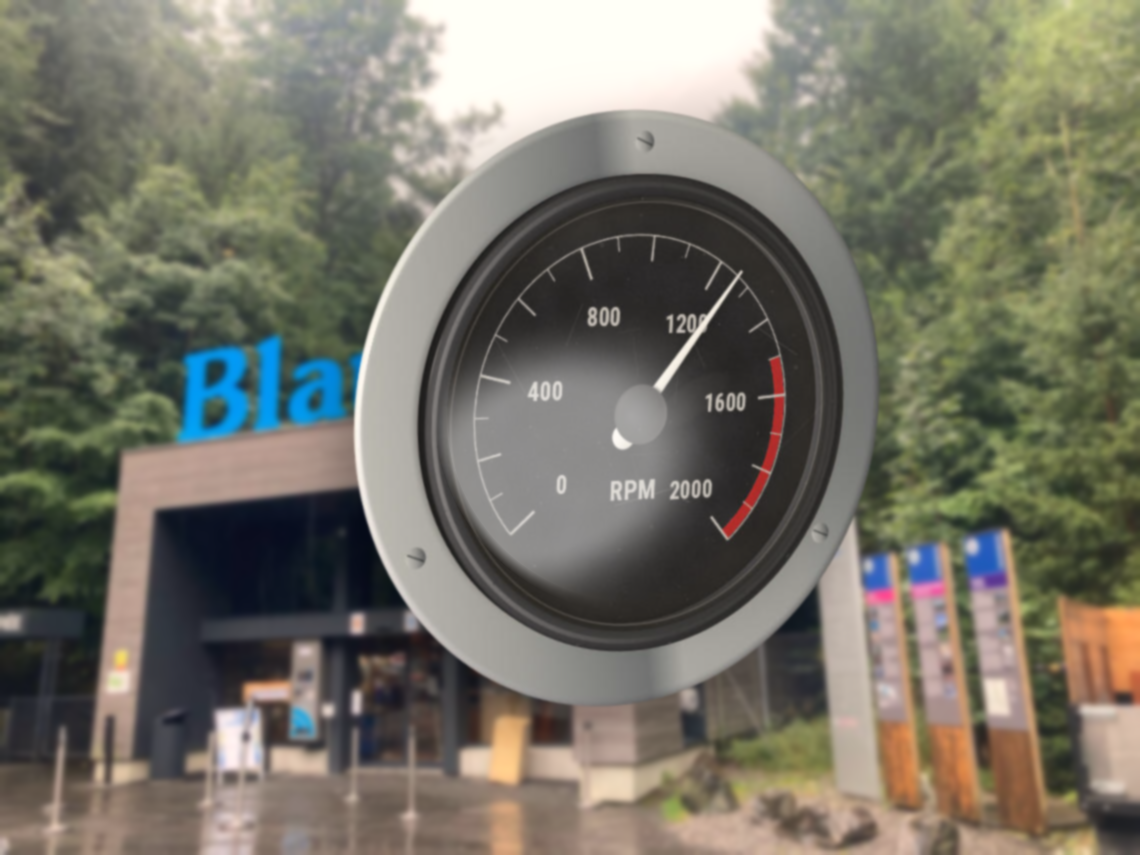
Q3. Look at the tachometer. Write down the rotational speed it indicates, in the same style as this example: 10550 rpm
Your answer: 1250 rpm
